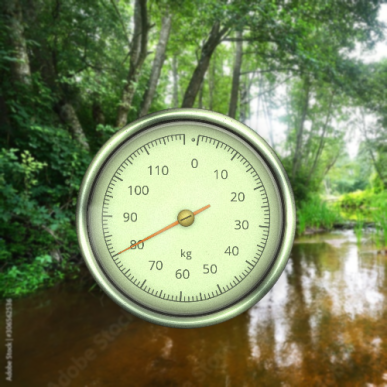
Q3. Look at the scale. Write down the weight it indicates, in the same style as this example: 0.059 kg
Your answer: 80 kg
